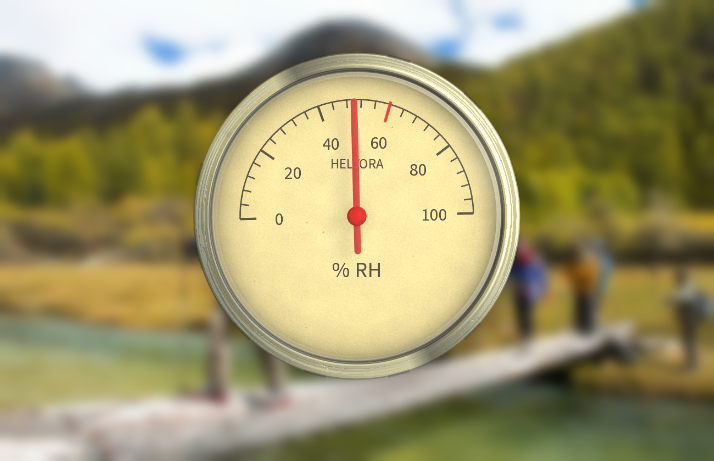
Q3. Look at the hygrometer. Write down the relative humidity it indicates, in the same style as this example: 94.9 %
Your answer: 50 %
